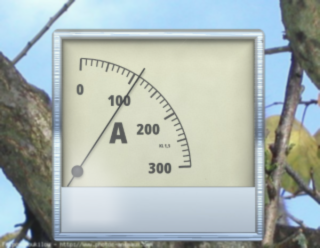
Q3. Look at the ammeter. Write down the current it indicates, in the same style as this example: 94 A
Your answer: 110 A
